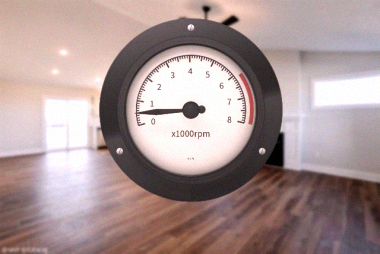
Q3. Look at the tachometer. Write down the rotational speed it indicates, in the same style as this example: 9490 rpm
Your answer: 500 rpm
